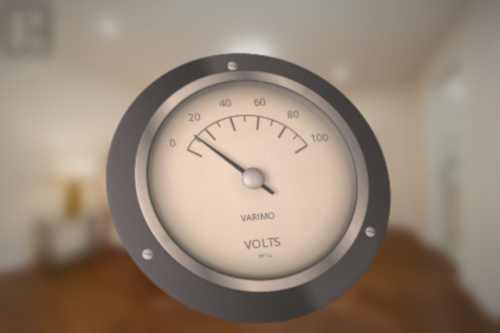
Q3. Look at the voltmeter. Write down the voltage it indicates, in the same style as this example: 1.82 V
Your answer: 10 V
